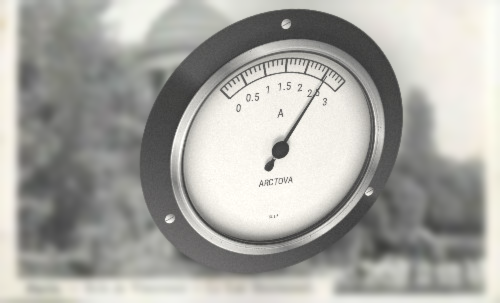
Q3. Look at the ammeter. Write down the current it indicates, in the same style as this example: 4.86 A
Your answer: 2.5 A
